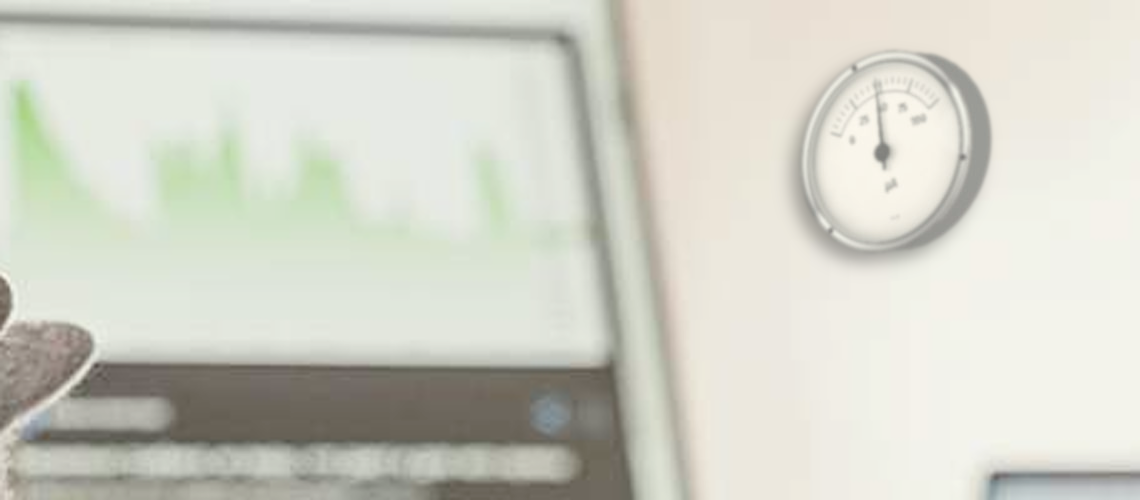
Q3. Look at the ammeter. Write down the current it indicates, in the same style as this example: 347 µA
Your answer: 50 µA
